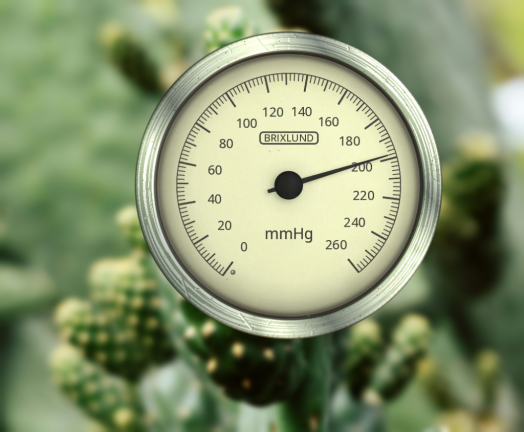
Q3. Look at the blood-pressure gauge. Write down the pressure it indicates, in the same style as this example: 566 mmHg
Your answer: 198 mmHg
